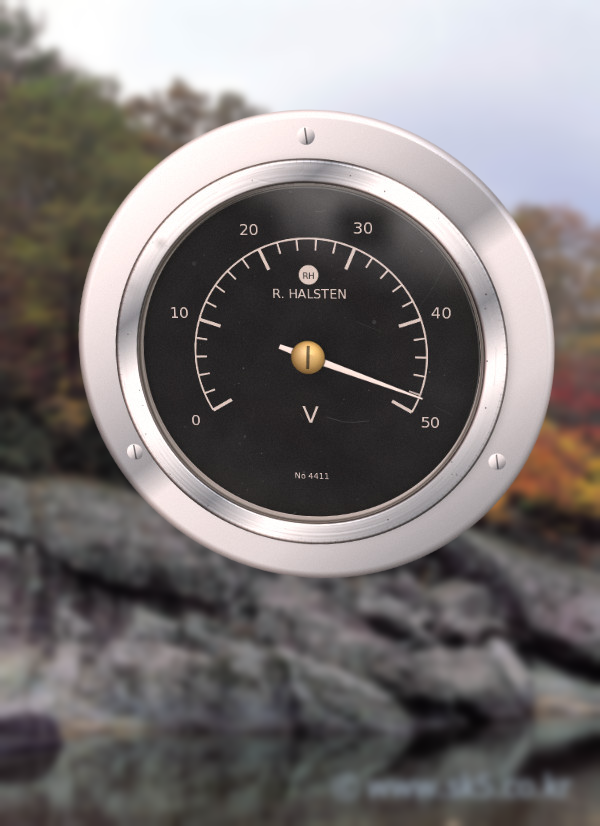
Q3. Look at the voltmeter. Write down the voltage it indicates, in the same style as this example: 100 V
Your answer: 48 V
